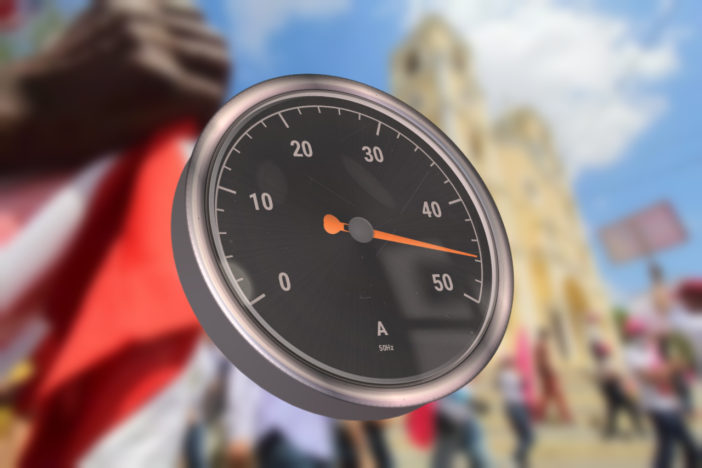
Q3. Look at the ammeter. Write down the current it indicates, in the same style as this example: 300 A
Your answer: 46 A
